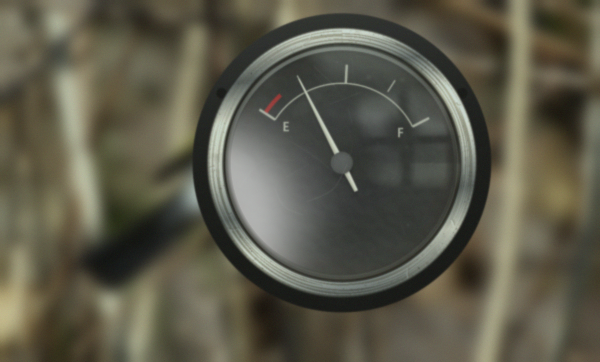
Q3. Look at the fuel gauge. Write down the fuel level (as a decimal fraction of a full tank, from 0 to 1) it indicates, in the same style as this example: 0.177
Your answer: 0.25
